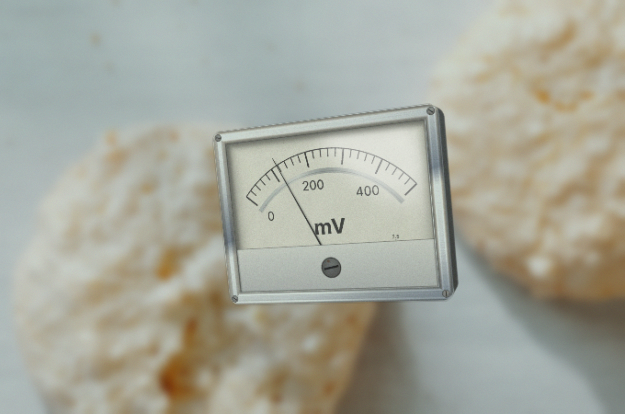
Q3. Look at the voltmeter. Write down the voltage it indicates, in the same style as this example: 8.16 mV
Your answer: 120 mV
